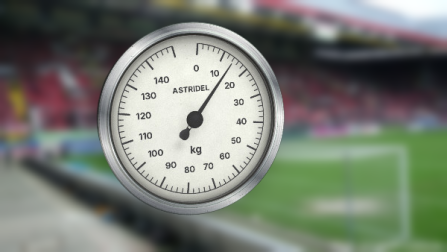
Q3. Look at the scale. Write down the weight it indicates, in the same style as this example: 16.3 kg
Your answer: 14 kg
